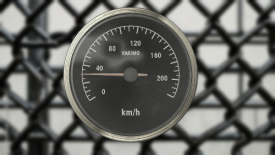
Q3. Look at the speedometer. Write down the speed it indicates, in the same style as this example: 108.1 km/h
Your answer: 30 km/h
